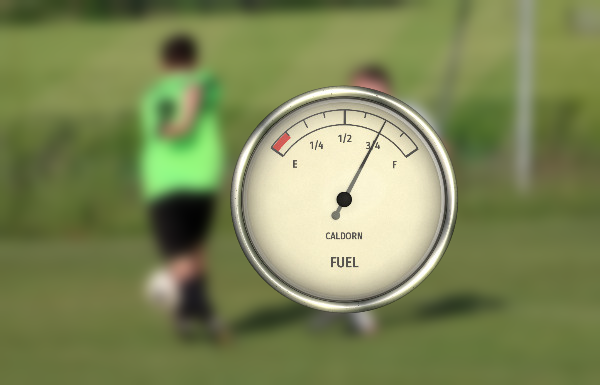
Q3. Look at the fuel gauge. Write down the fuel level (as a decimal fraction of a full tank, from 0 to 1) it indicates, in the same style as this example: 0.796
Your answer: 0.75
